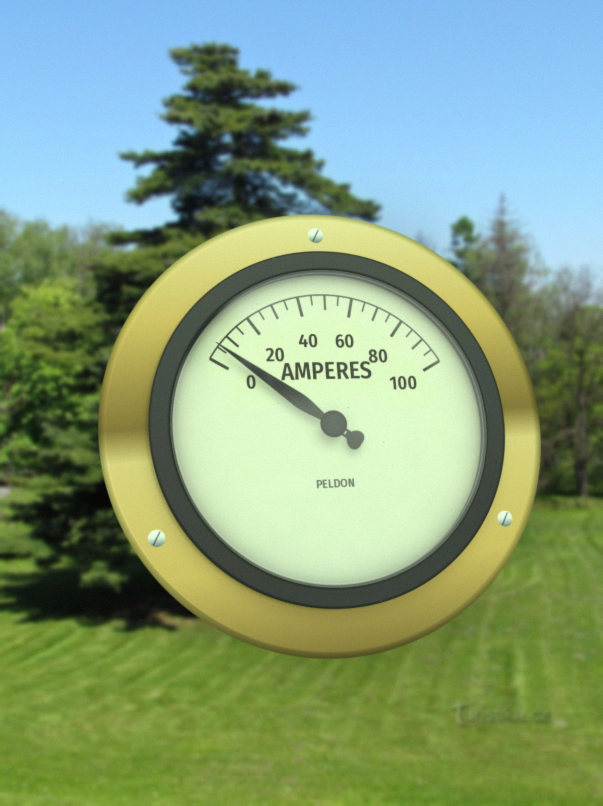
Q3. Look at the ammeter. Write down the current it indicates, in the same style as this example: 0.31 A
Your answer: 5 A
